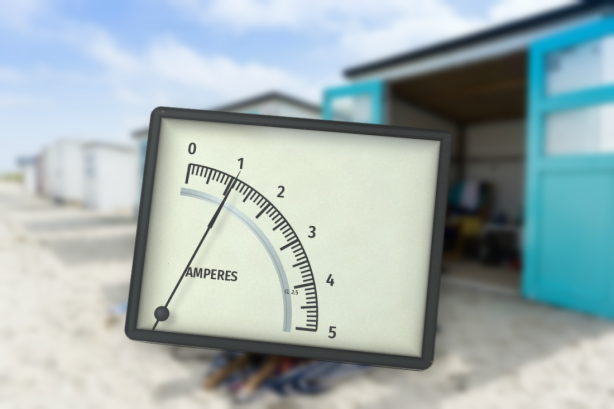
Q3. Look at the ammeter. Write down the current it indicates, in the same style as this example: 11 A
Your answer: 1.1 A
